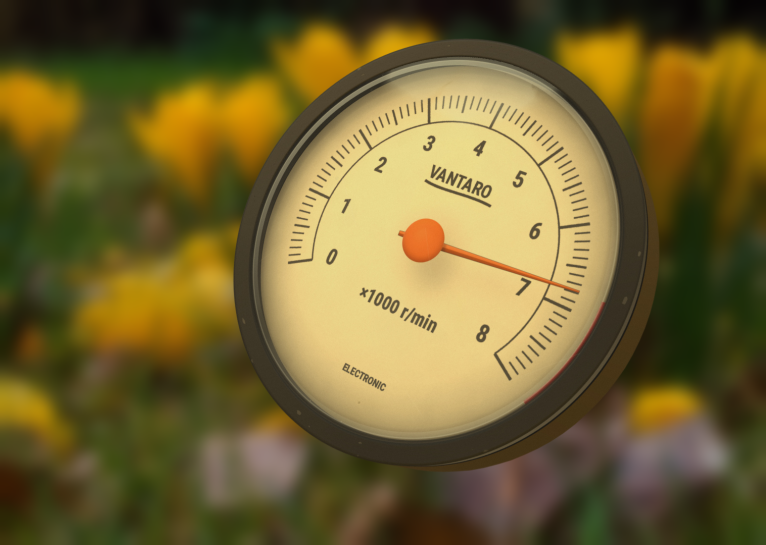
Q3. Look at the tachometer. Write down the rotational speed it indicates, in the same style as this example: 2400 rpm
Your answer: 6800 rpm
